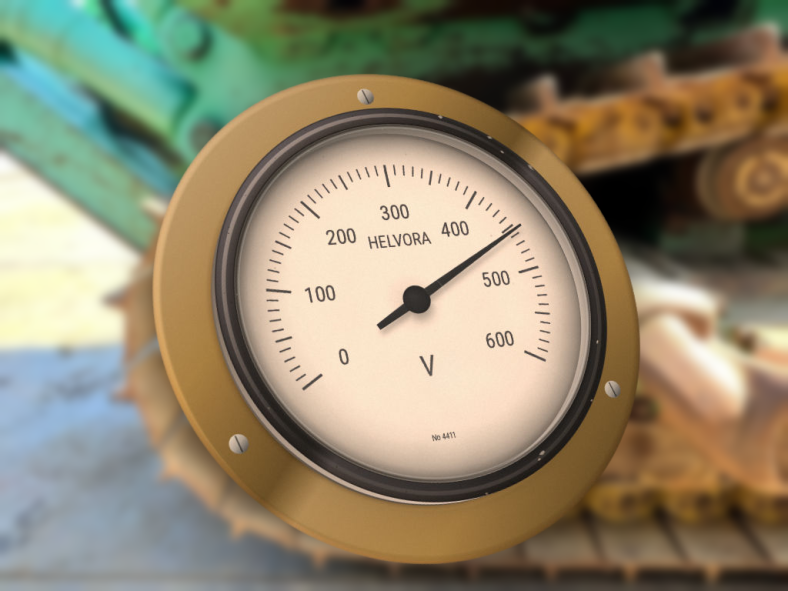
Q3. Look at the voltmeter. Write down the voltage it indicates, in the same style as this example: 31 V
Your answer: 455 V
